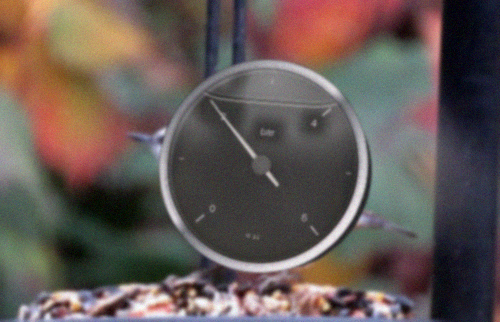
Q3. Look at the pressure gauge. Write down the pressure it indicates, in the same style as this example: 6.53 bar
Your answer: 2 bar
